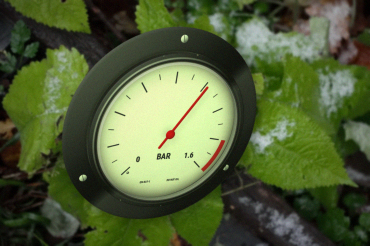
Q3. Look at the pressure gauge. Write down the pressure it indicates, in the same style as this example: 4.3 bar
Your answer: 1 bar
